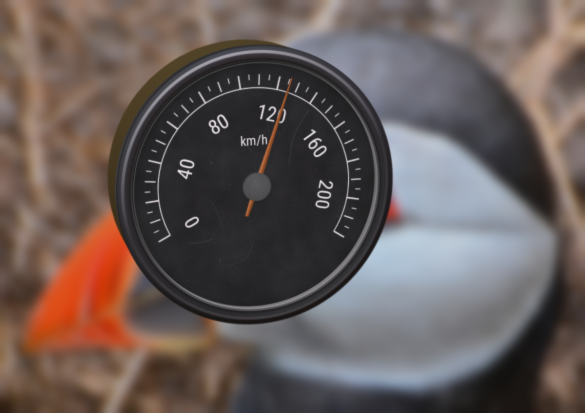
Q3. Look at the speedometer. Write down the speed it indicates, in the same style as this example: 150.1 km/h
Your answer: 125 km/h
